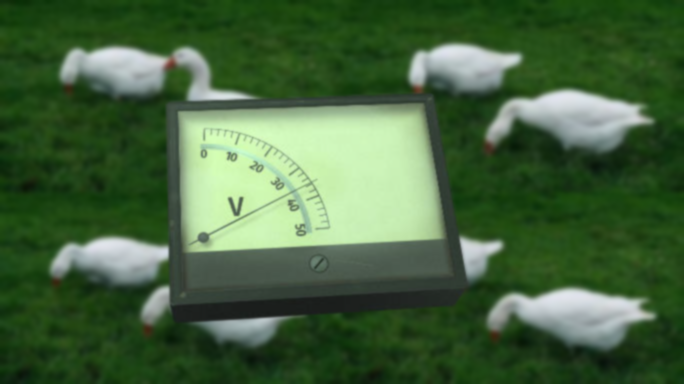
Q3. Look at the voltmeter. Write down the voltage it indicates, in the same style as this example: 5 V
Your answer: 36 V
